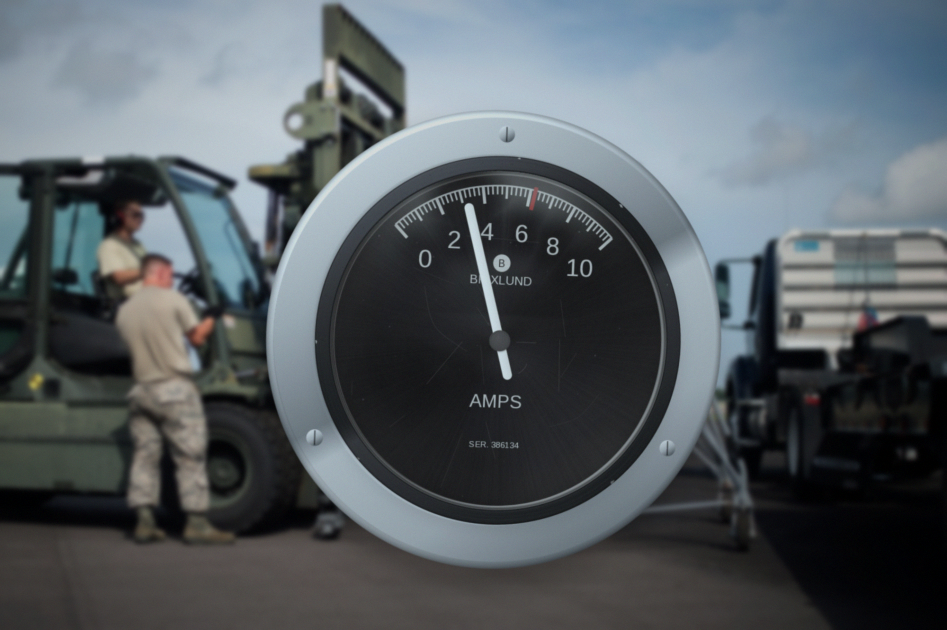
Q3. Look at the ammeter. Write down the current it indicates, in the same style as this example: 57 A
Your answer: 3.2 A
